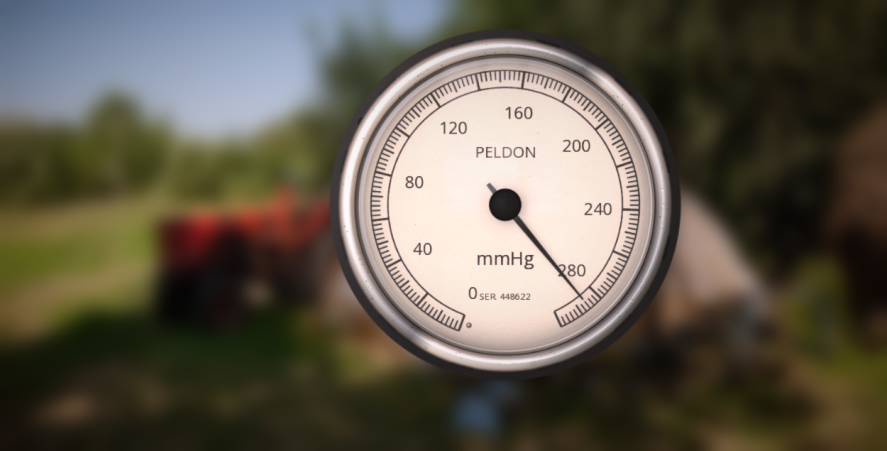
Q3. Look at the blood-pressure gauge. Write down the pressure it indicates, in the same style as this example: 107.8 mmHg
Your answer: 286 mmHg
